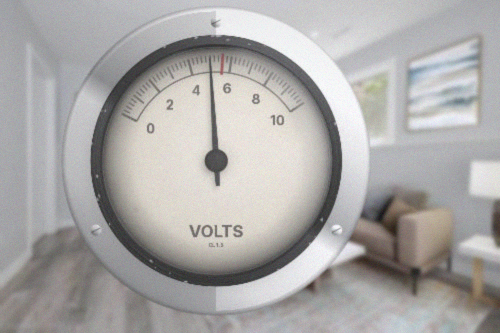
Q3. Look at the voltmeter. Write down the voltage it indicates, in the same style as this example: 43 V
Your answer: 5 V
